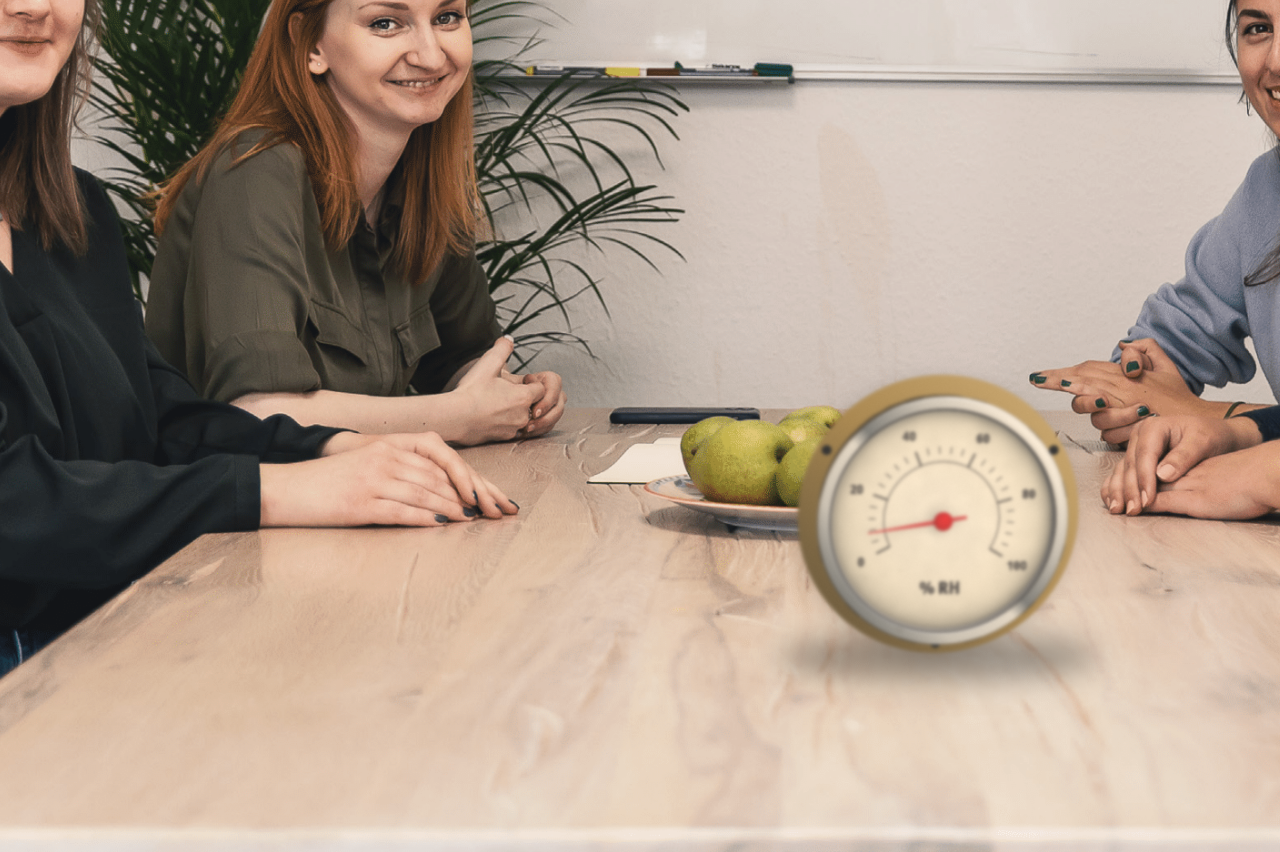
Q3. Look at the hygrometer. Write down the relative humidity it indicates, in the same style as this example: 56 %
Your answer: 8 %
